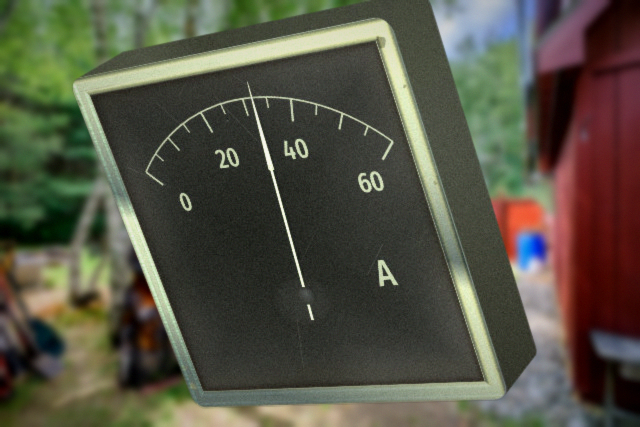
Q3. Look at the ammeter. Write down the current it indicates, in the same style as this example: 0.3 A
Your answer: 32.5 A
